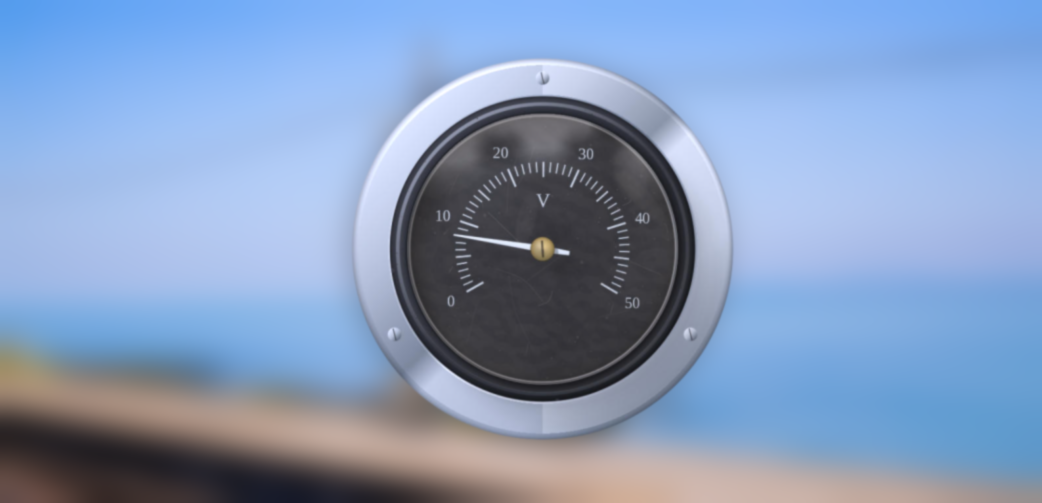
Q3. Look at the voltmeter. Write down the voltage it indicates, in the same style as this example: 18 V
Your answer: 8 V
